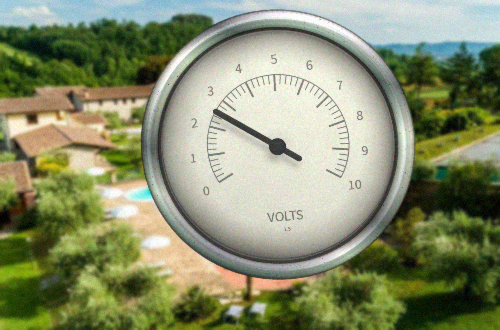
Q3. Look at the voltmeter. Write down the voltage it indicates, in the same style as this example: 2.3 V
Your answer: 2.6 V
